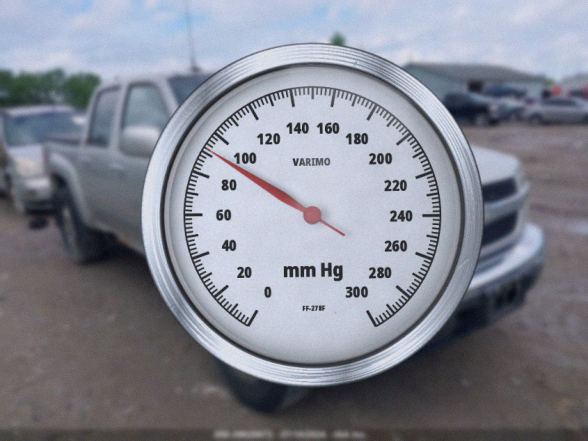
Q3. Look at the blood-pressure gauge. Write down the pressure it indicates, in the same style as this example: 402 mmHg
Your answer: 92 mmHg
